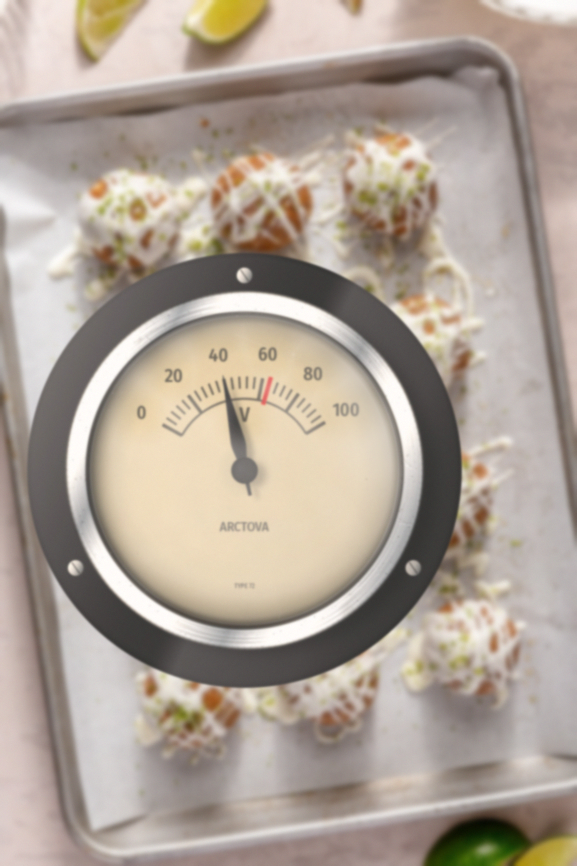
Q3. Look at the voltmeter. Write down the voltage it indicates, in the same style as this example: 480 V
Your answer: 40 V
